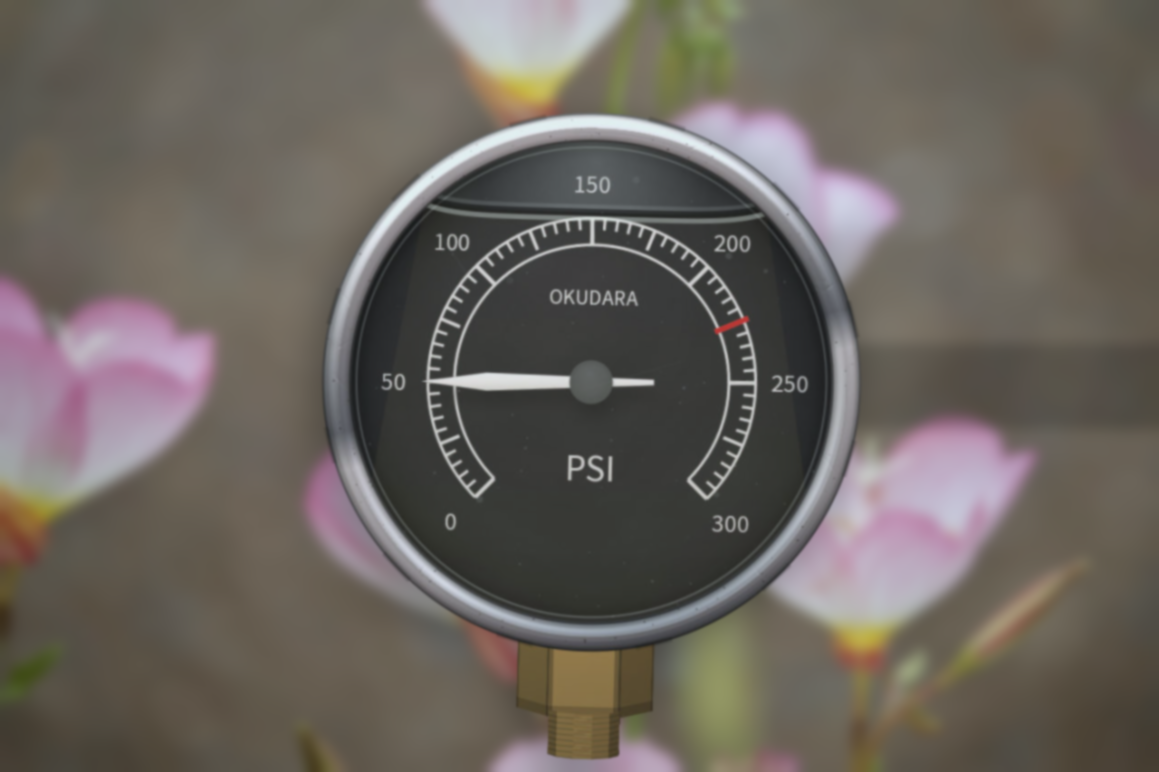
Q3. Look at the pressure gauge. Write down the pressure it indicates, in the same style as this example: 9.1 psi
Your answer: 50 psi
